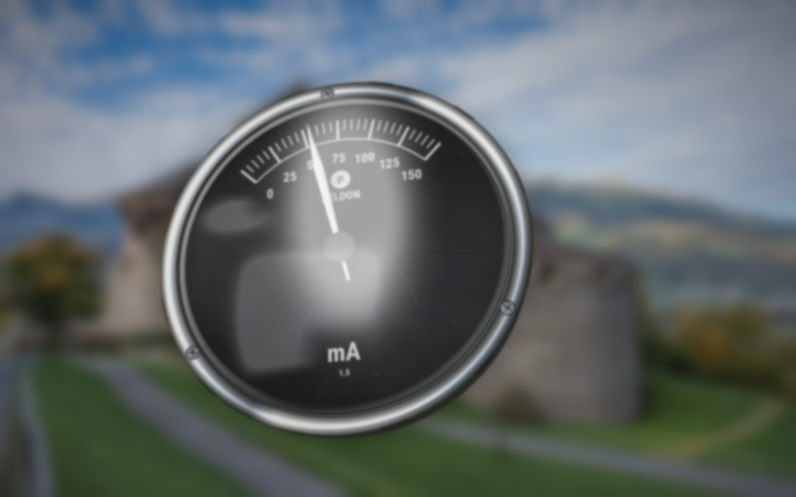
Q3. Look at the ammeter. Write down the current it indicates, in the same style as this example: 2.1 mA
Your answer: 55 mA
